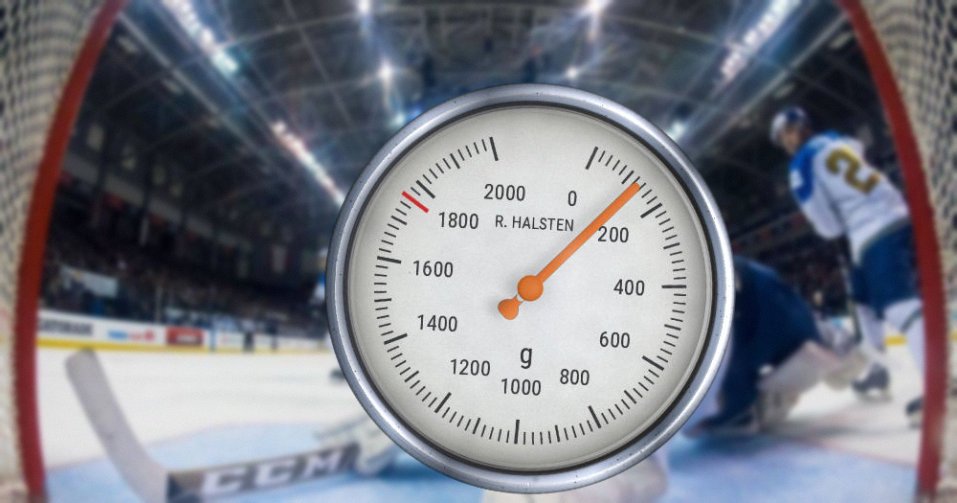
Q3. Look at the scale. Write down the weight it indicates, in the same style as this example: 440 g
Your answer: 130 g
